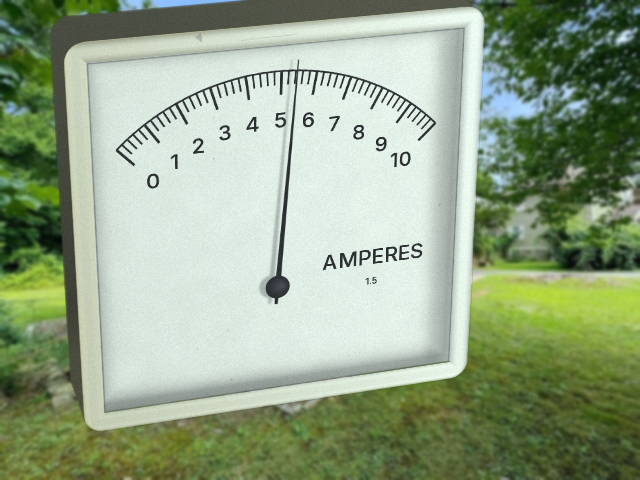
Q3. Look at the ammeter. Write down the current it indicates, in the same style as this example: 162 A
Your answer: 5.4 A
